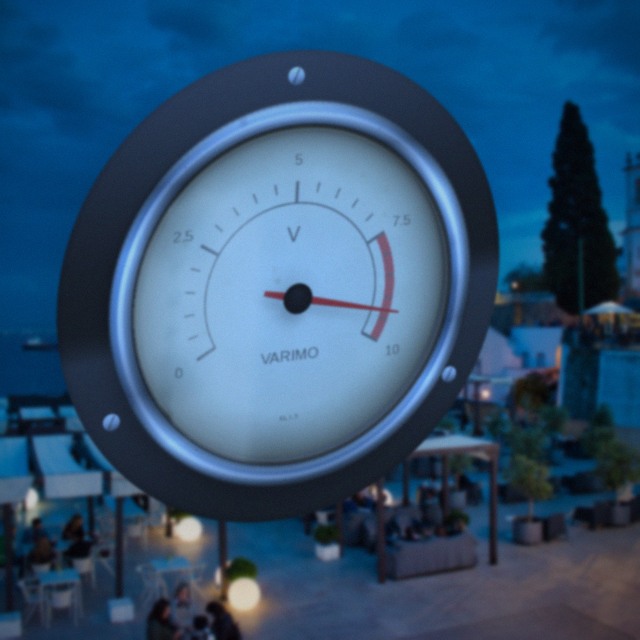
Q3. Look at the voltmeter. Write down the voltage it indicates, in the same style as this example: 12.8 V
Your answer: 9.25 V
